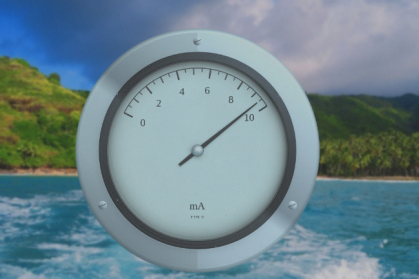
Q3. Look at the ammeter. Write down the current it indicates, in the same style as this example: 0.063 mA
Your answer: 9.5 mA
